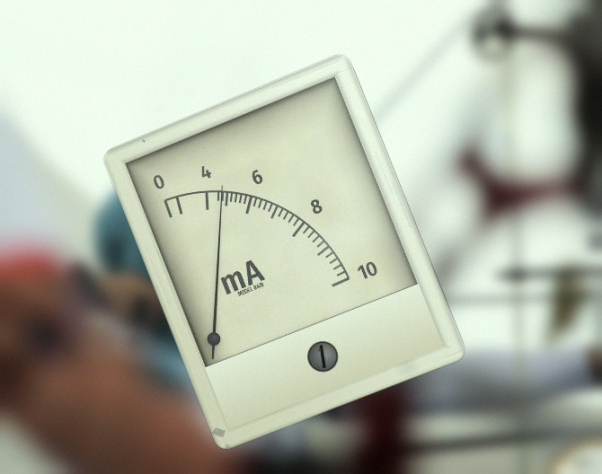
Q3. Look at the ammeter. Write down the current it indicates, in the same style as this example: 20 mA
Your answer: 4.8 mA
